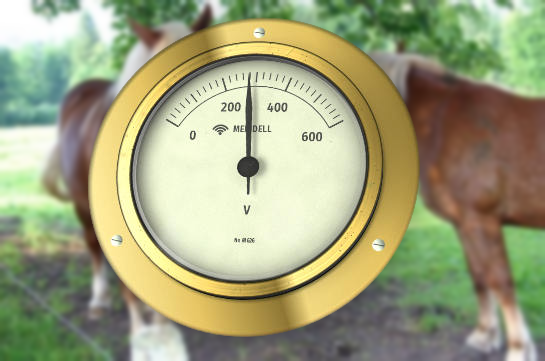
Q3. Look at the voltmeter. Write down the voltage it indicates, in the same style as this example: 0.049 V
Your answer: 280 V
